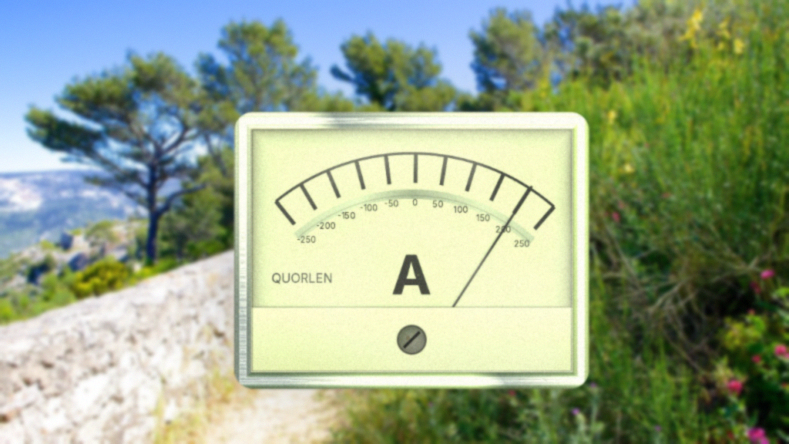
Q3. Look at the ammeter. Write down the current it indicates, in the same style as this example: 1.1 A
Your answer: 200 A
